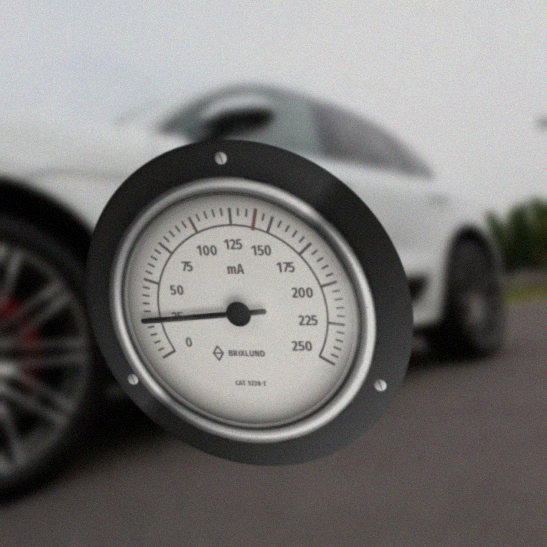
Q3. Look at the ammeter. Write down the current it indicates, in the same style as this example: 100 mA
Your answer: 25 mA
